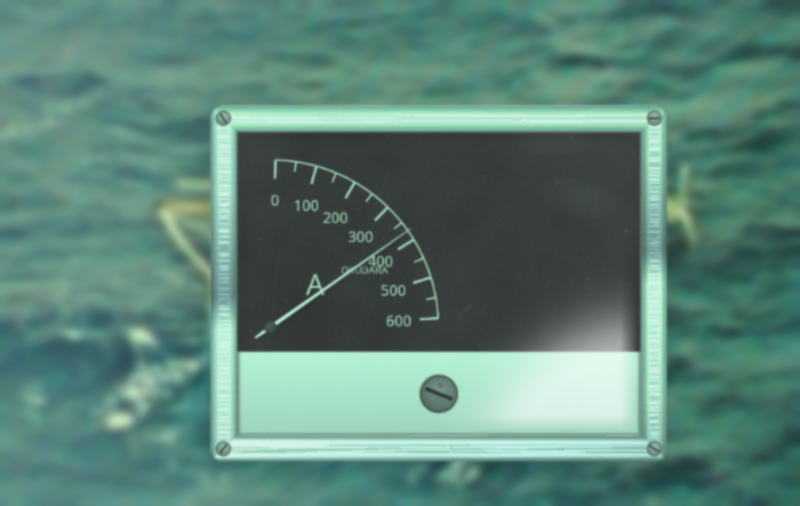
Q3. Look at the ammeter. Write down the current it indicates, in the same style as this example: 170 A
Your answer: 375 A
